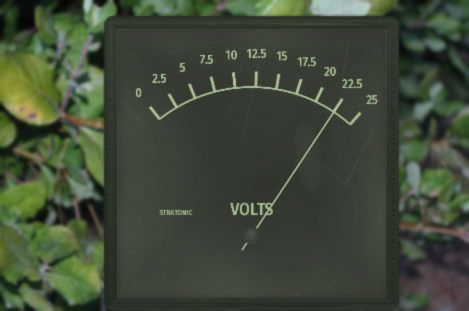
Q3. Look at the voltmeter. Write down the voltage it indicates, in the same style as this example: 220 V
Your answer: 22.5 V
